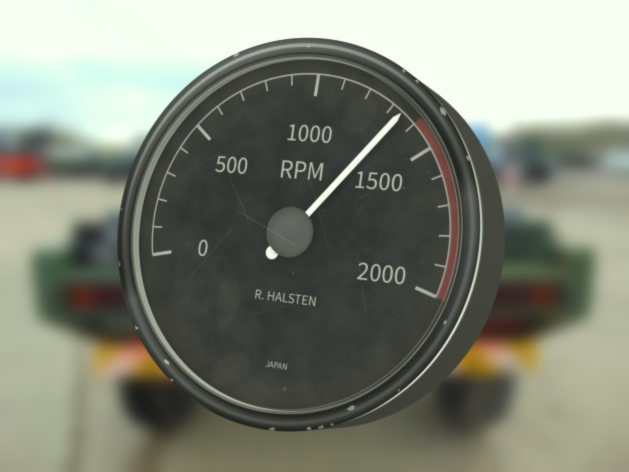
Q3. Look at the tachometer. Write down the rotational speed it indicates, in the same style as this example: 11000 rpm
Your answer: 1350 rpm
